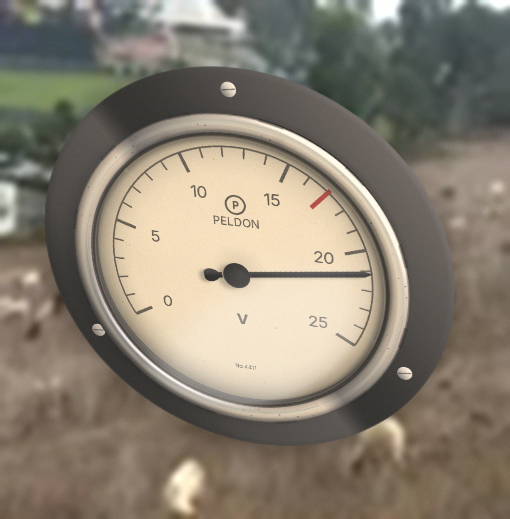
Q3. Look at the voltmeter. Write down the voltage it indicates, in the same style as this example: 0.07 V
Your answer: 21 V
